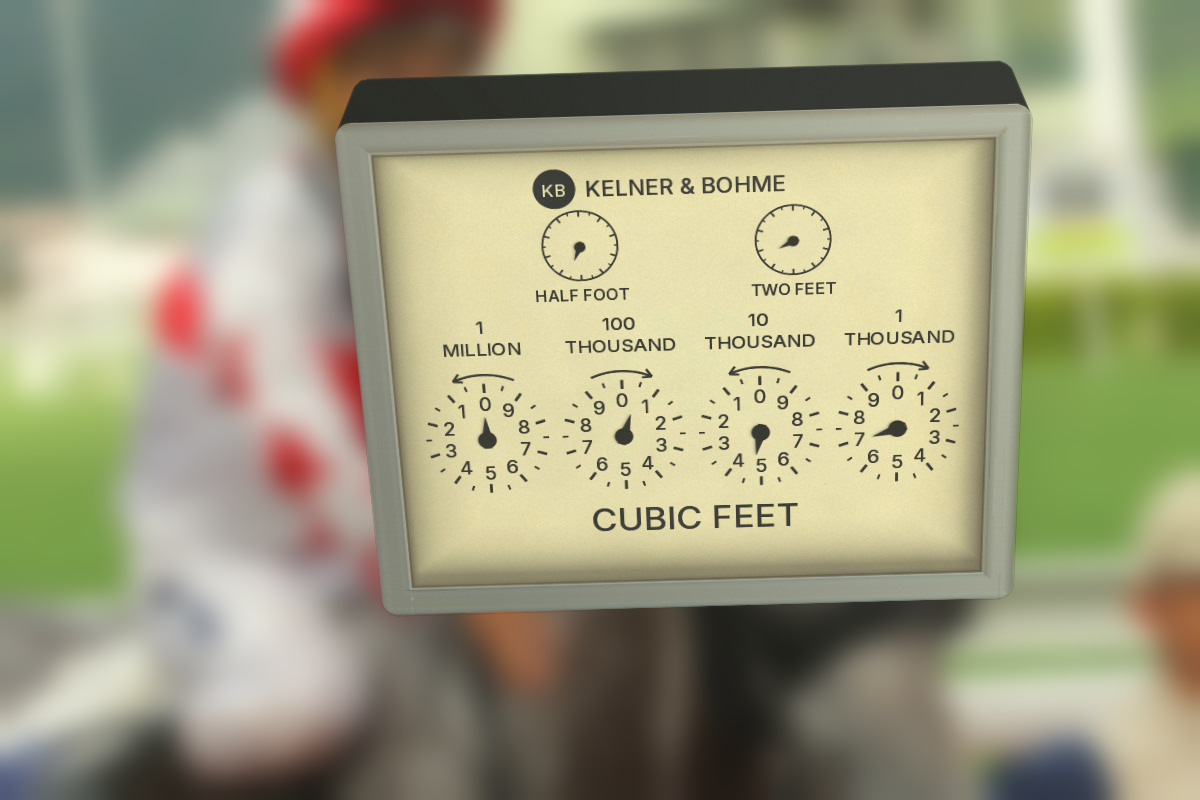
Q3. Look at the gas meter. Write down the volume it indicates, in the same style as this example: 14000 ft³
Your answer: 4700 ft³
